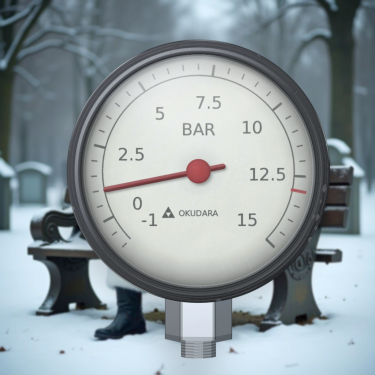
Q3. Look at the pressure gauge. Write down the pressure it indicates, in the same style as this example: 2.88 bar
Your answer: 1 bar
